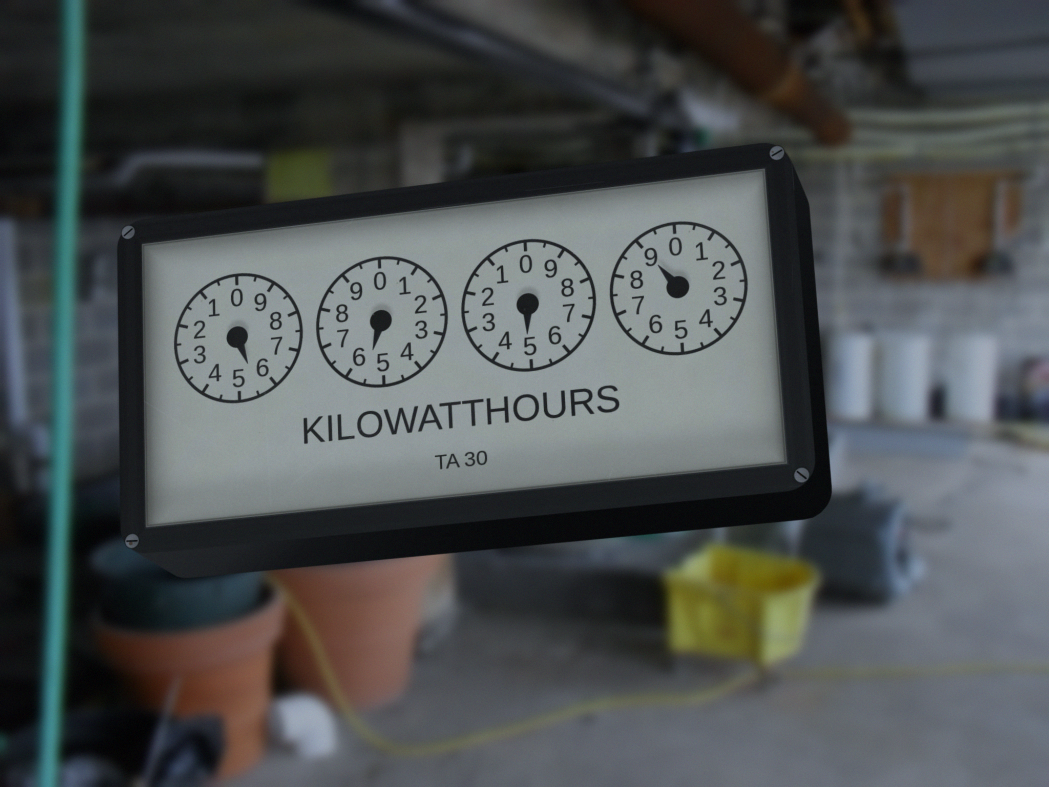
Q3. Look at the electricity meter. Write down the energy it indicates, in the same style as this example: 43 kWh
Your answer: 5549 kWh
